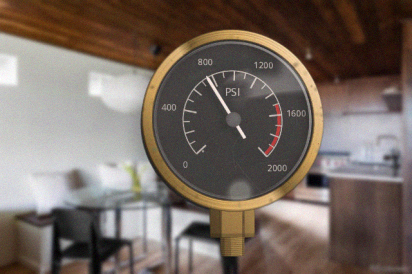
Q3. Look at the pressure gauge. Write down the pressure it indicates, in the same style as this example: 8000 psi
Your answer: 750 psi
